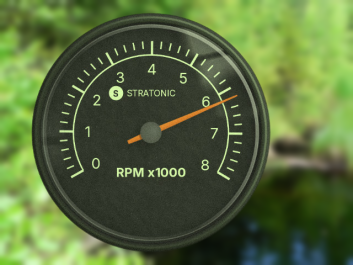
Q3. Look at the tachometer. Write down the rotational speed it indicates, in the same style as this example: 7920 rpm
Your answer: 6200 rpm
